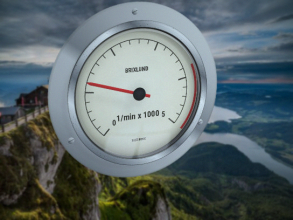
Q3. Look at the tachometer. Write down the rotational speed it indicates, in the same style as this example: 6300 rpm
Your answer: 1200 rpm
